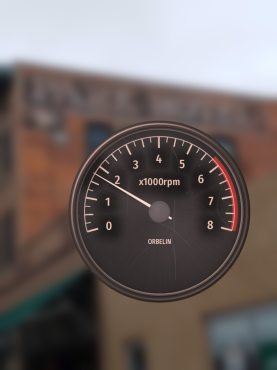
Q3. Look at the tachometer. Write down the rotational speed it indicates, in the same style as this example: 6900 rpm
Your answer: 1750 rpm
